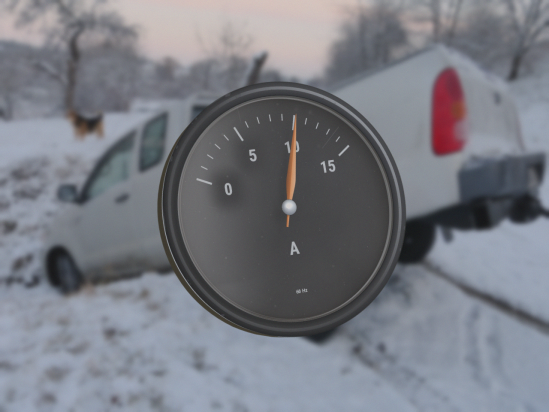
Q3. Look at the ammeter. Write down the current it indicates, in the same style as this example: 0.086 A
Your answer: 10 A
